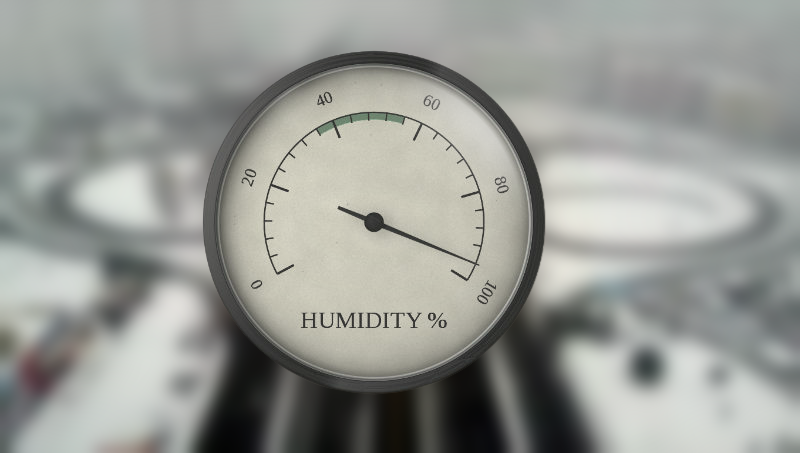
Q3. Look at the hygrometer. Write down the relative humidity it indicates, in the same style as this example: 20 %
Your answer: 96 %
